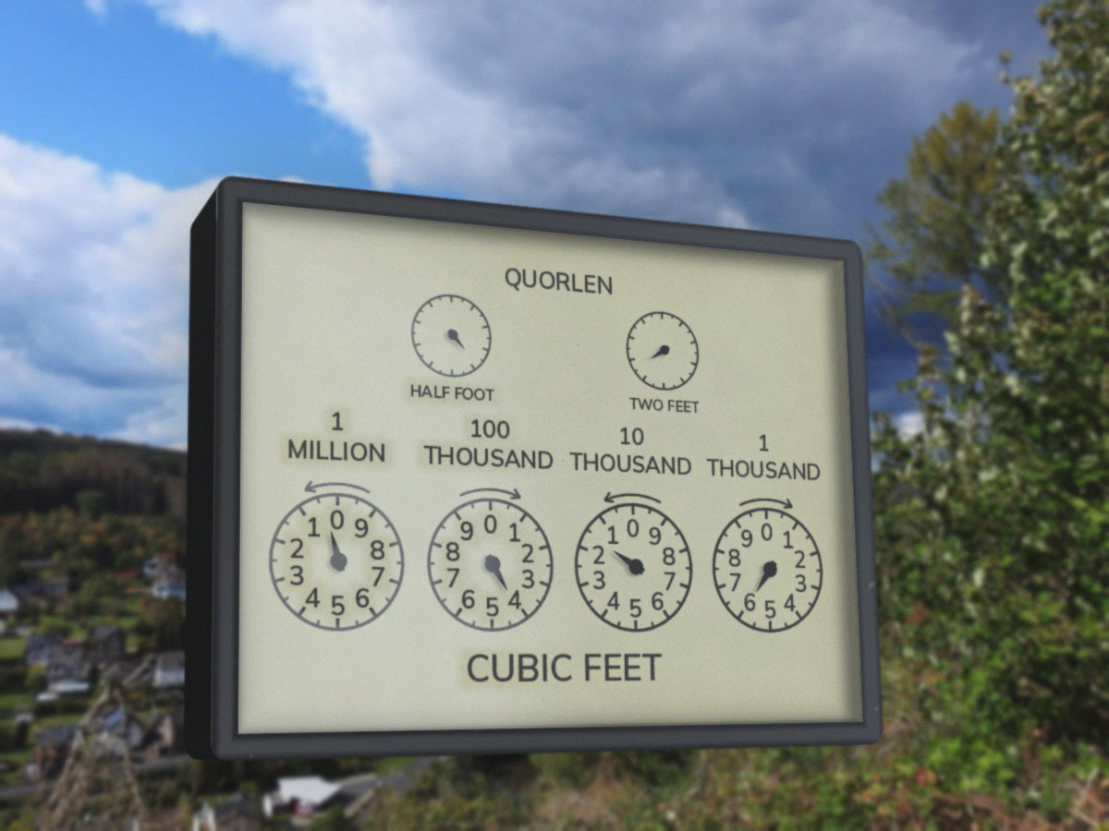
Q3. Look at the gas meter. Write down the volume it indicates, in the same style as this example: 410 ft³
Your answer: 41600 ft³
